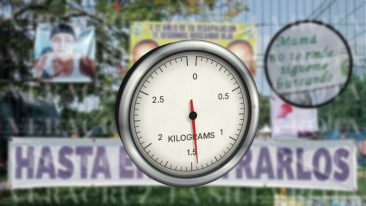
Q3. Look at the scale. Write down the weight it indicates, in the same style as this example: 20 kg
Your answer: 1.45 kg
